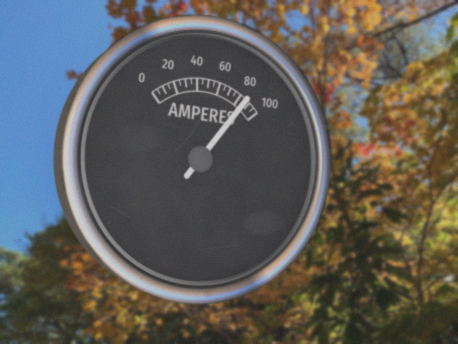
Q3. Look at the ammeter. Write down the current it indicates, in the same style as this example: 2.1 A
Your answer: 85 A
